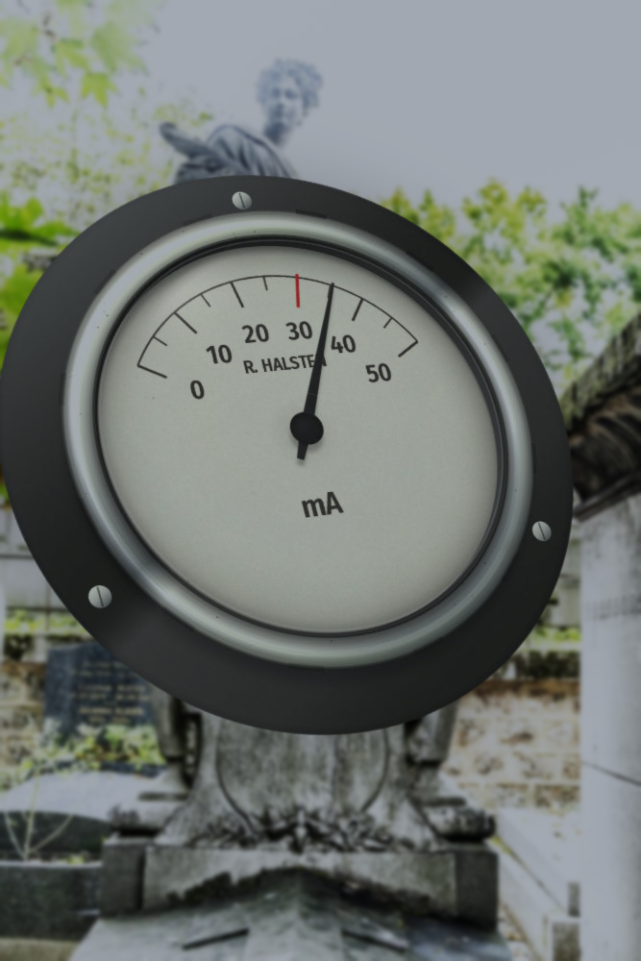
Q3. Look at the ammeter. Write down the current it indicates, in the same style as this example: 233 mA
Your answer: 35 mA
